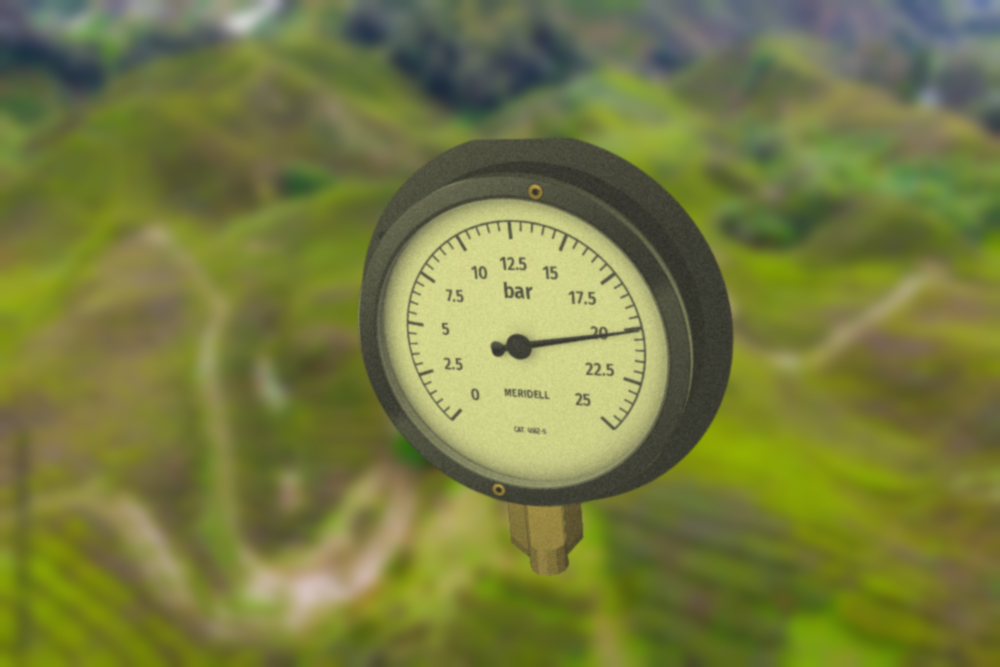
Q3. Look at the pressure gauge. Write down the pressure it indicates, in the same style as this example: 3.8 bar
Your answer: 20 bar
